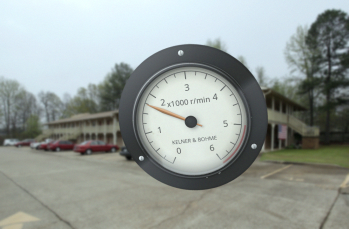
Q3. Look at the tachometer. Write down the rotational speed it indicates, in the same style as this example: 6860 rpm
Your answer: 1750 rpm
